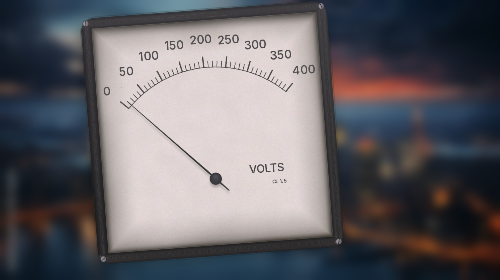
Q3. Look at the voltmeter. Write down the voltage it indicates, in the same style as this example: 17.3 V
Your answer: 10 V
